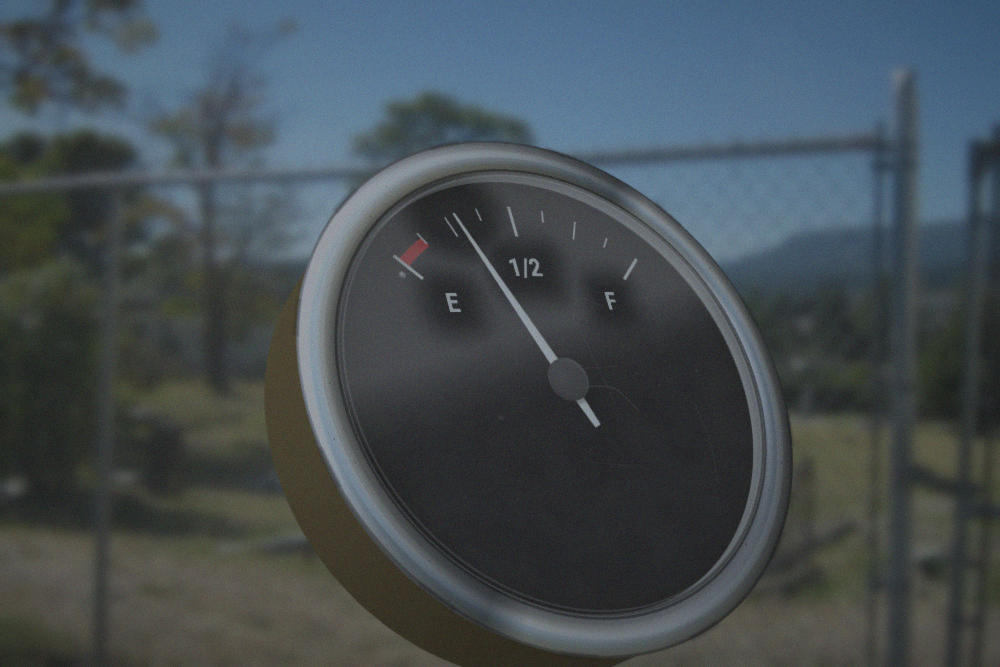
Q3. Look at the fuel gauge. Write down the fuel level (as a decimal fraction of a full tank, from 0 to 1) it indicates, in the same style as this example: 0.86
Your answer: 0.25
